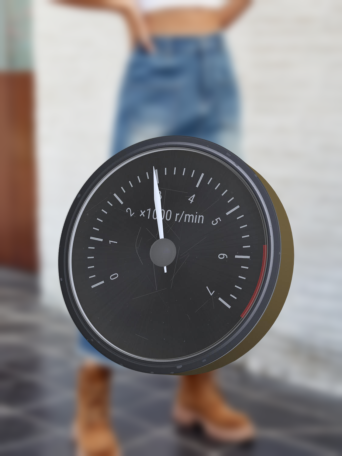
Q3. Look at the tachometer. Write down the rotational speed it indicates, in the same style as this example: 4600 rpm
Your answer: 3000 rpm
